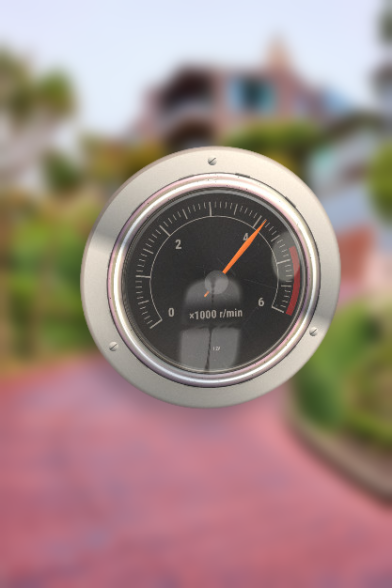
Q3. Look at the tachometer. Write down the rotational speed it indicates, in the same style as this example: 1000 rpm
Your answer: 4100 rpm
